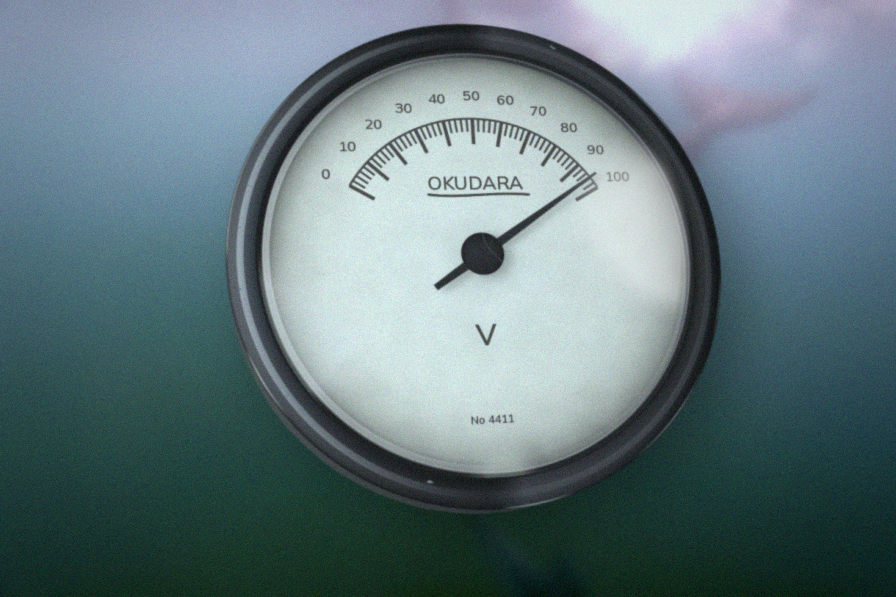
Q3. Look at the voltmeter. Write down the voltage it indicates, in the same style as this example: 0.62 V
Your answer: 96 V
